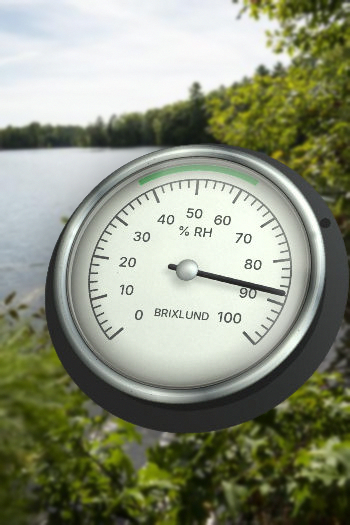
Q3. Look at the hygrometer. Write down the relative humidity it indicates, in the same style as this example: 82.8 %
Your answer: 88 %
